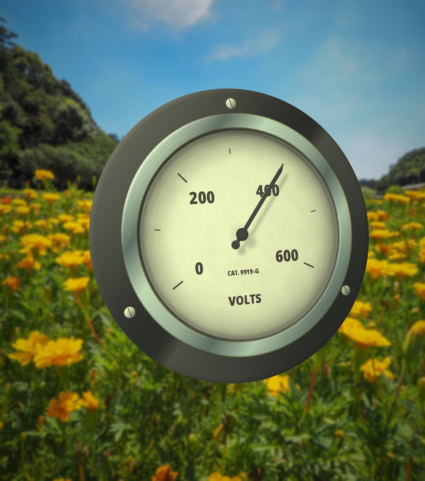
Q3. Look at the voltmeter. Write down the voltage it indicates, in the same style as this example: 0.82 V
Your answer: 400 V
